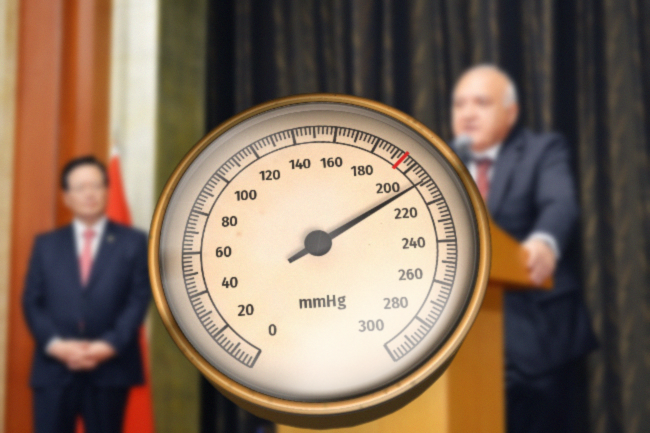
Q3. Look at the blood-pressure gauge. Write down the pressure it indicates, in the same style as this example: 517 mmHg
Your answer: 210 mmHg
